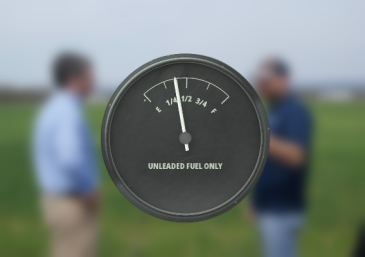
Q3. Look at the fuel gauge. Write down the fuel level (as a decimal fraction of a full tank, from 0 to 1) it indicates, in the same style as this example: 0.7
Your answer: 0.375
